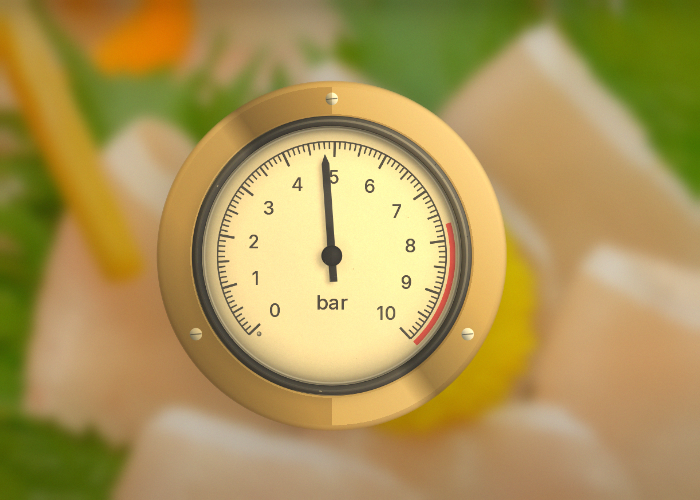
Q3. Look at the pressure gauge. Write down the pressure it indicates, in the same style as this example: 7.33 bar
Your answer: 4.8 bar
